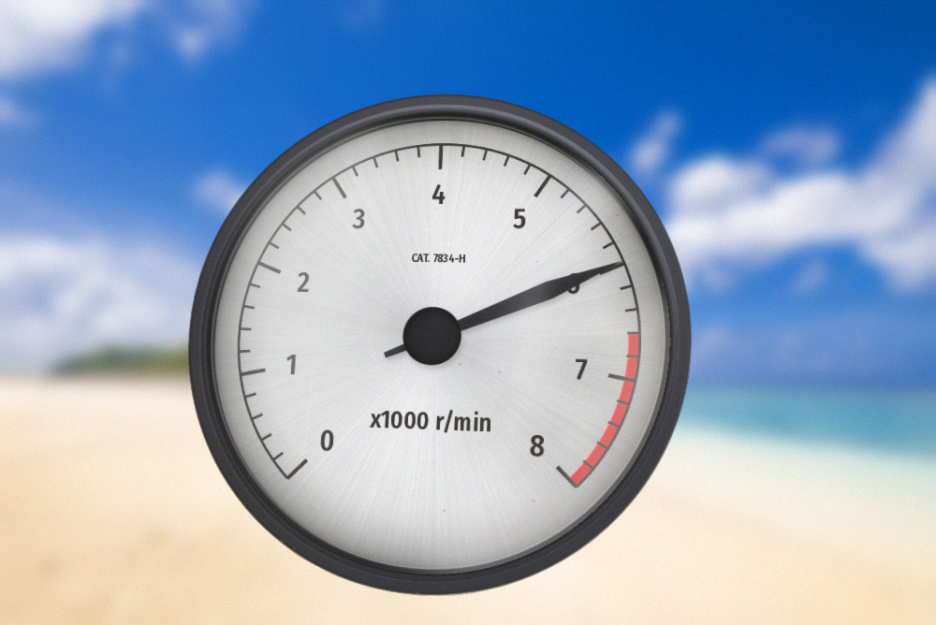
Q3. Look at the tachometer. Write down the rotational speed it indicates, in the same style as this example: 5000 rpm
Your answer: 6000 rpm
